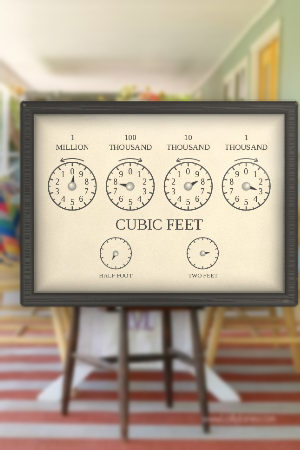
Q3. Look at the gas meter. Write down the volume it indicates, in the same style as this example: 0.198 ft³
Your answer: 978300 ft³
